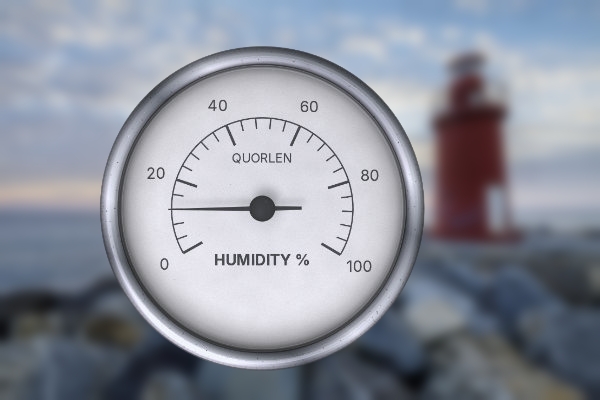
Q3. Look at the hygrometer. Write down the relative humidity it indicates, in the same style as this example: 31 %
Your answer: 12 %
